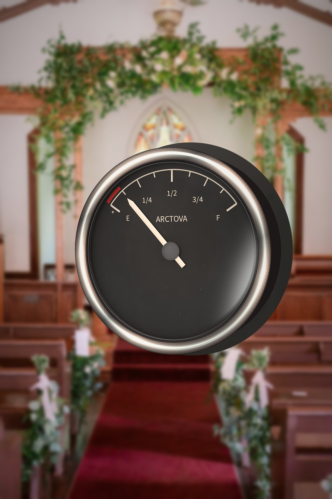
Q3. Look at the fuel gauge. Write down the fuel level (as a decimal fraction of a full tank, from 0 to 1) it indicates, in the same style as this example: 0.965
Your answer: 0.125
